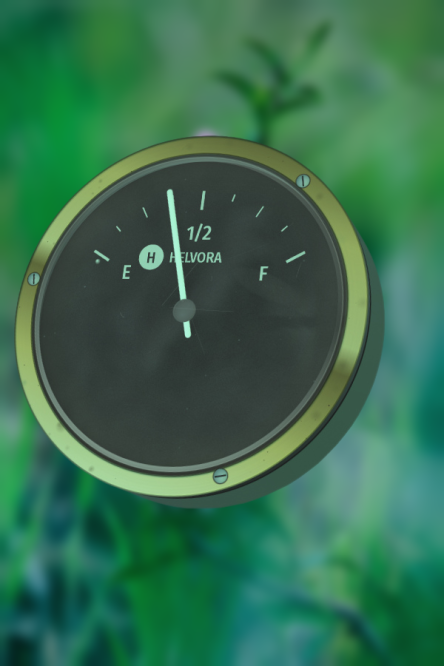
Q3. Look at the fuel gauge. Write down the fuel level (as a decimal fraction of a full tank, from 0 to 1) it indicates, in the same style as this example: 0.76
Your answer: 0.375
